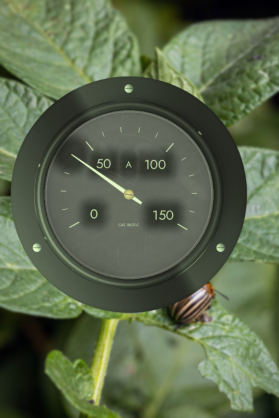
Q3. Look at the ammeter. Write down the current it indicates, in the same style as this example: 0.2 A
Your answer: 40 A
